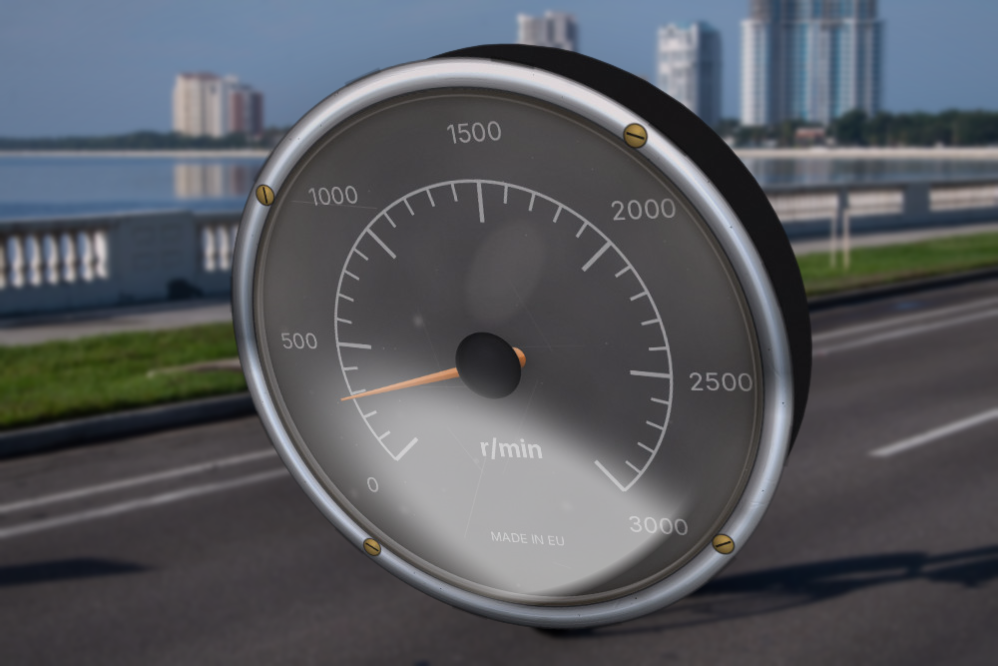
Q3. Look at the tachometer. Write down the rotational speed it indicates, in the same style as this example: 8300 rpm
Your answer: 300 rpm
